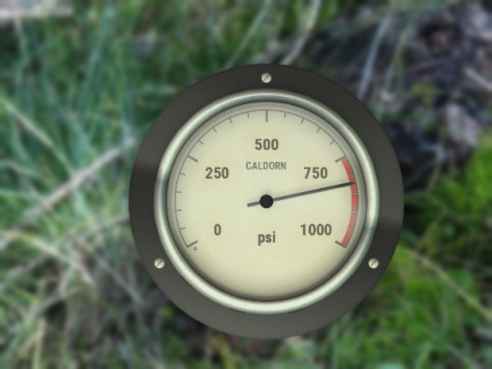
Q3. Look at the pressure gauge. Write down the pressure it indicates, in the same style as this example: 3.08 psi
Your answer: 825 psi
